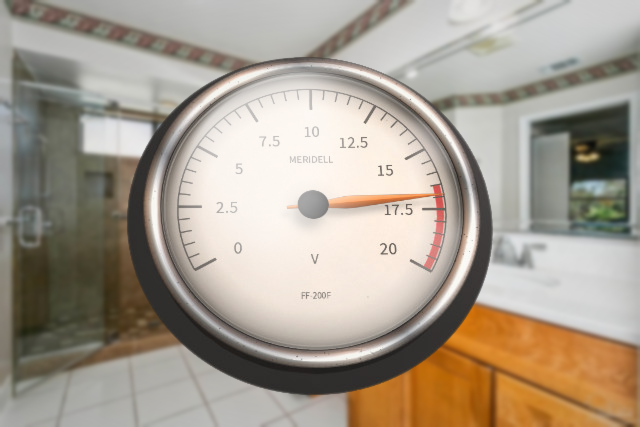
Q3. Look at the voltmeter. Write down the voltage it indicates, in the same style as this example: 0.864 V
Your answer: 17 V
